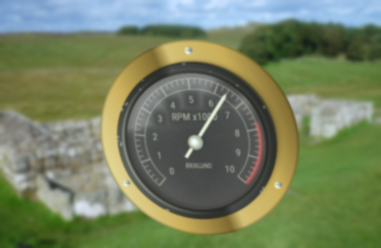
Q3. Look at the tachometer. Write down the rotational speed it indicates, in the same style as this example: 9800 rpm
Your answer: 6400 rpm
